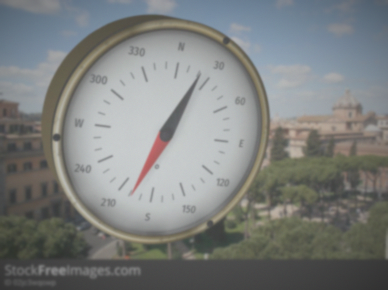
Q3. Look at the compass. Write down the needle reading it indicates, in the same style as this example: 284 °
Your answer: 200 °
